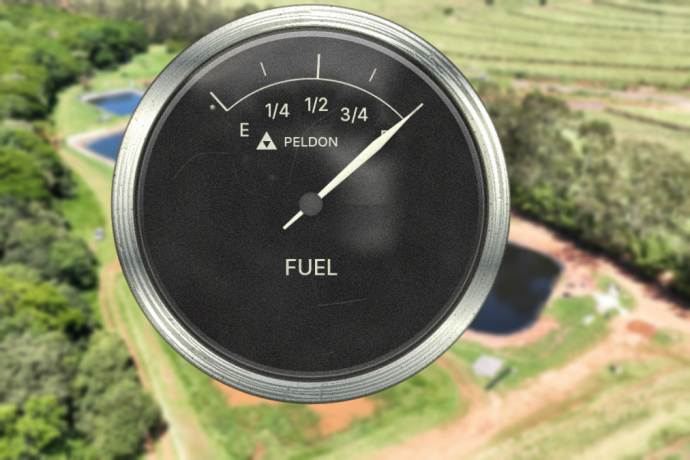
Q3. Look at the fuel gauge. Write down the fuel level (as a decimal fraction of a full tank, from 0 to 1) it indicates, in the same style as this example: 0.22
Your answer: 1
